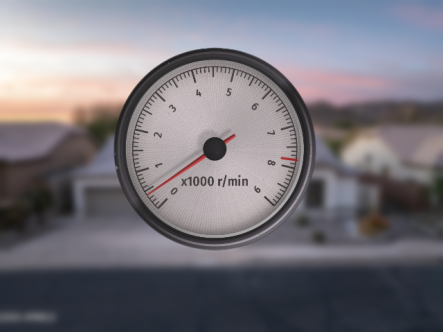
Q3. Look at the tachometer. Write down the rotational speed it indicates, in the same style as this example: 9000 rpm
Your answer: 400 rpm
